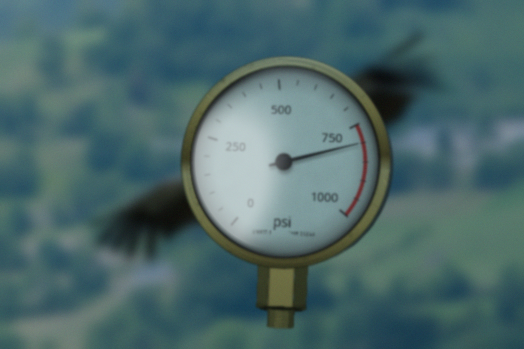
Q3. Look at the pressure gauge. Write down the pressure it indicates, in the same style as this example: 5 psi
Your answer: 800 psi
